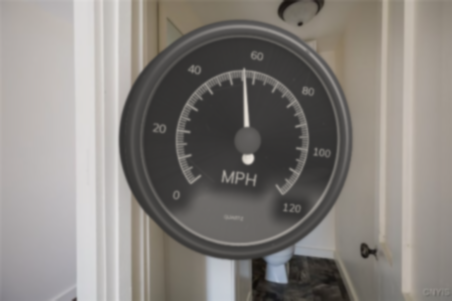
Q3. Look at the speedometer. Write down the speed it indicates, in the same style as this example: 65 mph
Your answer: 55 mph
